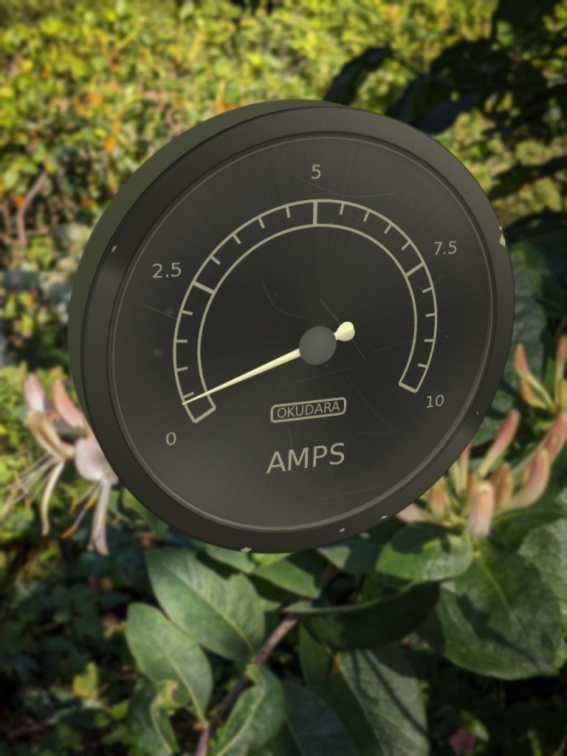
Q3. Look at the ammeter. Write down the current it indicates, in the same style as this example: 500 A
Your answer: 0.5 A
